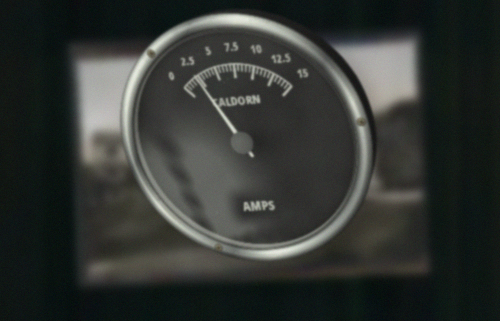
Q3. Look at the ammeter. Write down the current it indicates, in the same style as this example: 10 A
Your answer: 2.5 A
